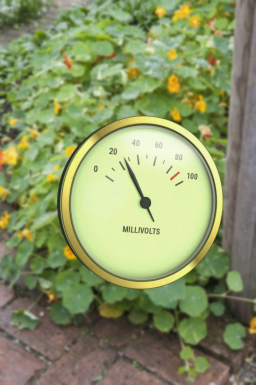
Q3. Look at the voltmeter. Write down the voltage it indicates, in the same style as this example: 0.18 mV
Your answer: 25 mV
